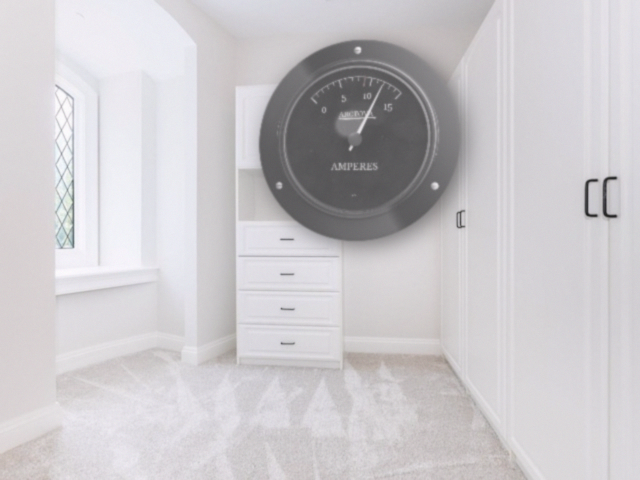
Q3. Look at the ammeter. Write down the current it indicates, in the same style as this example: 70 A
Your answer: 12 A
